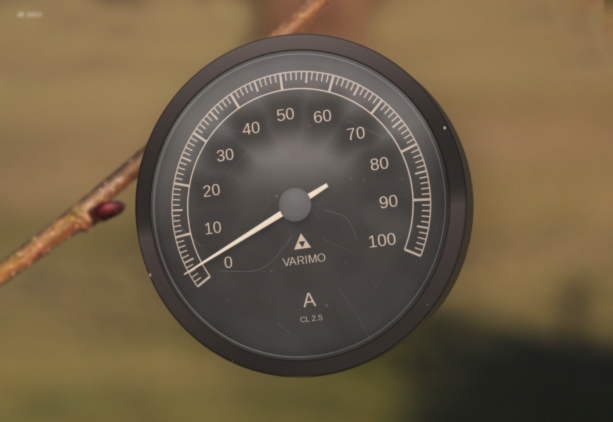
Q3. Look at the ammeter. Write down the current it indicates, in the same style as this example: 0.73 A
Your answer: 3 A
